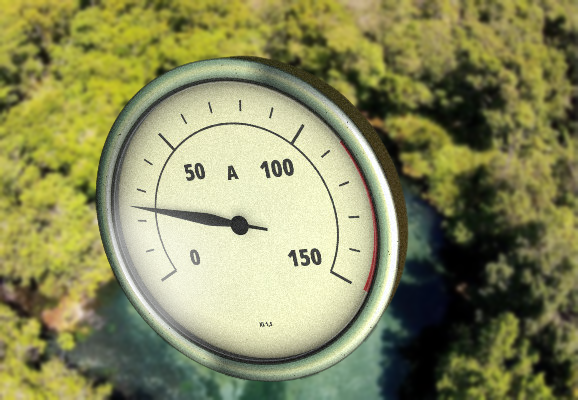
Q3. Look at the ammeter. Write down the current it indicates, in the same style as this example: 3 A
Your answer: 25 A
